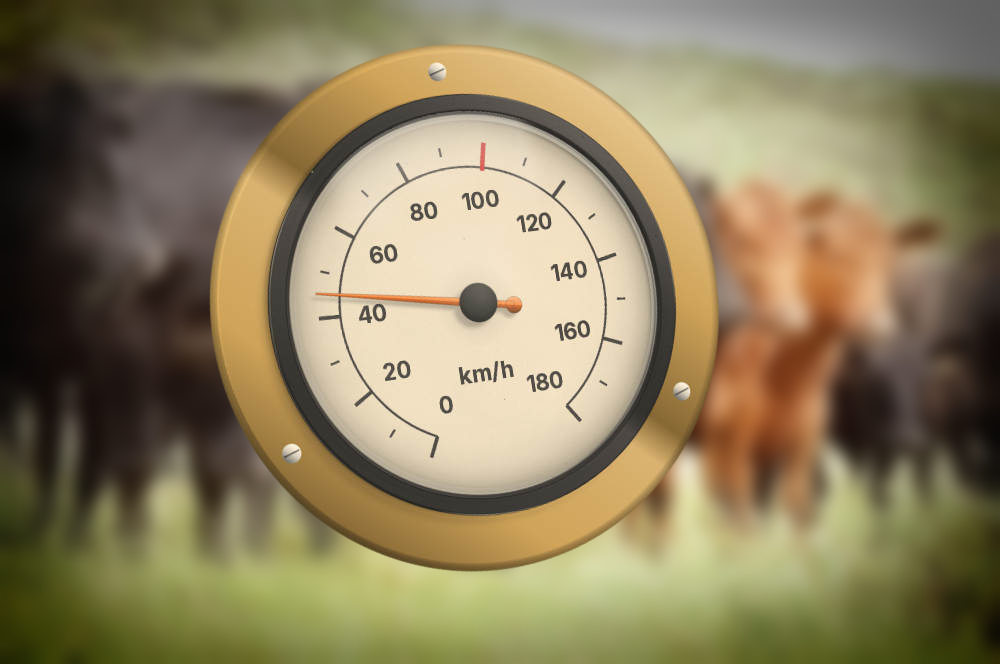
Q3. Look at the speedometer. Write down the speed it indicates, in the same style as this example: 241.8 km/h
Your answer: 45 km/h
